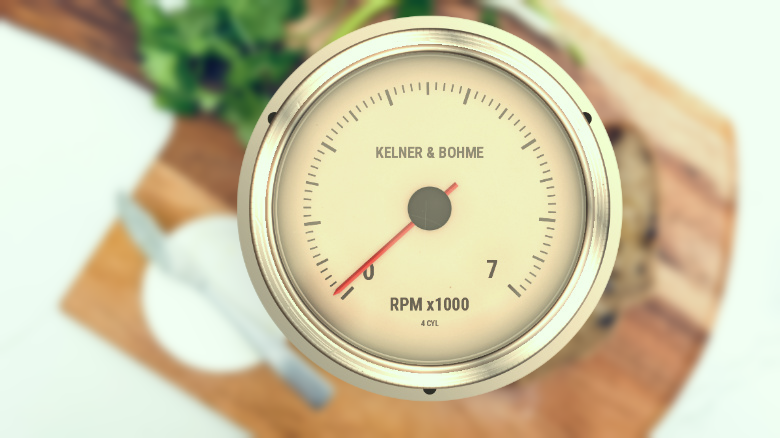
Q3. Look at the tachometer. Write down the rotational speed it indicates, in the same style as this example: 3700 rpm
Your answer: 100 rpm
